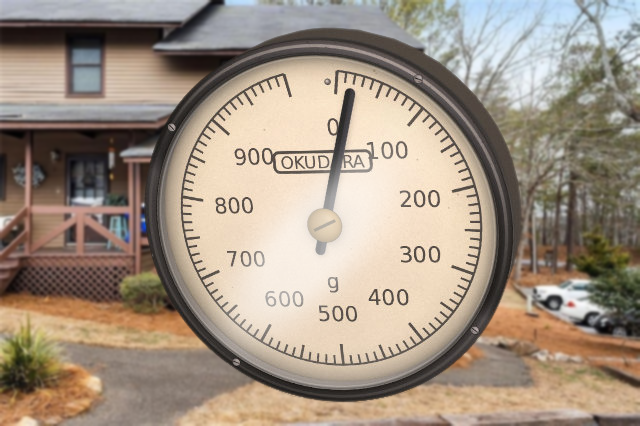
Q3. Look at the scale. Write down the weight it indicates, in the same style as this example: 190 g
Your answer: 20 g
